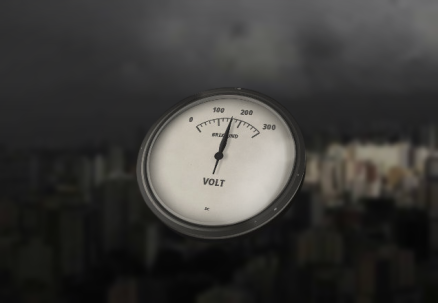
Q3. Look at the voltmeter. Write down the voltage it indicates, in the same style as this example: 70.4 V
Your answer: 160 V
